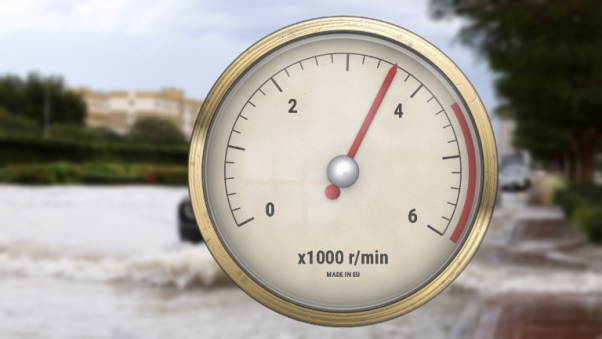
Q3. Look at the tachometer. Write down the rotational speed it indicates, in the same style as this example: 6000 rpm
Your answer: 3600 rpm
